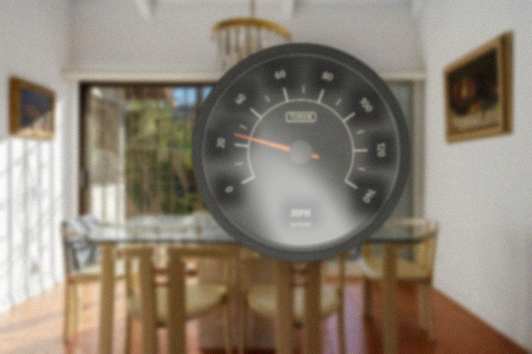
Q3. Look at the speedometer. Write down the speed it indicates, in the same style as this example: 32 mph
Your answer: 25 mph
